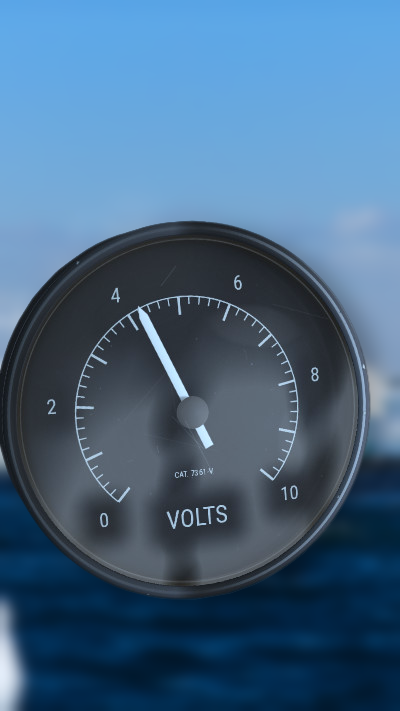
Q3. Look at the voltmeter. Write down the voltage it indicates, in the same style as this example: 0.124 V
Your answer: 4.2 V
